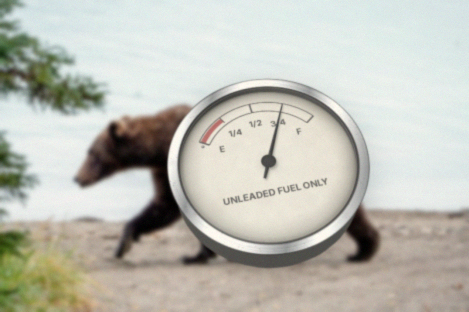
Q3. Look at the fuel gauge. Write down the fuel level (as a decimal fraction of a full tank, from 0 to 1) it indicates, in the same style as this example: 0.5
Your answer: 0.75
